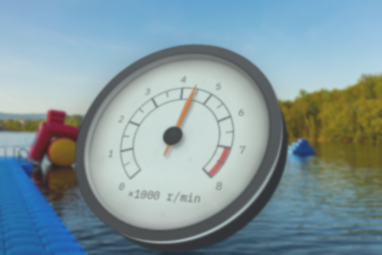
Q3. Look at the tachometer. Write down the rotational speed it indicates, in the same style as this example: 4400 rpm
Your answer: 4500 rpm
